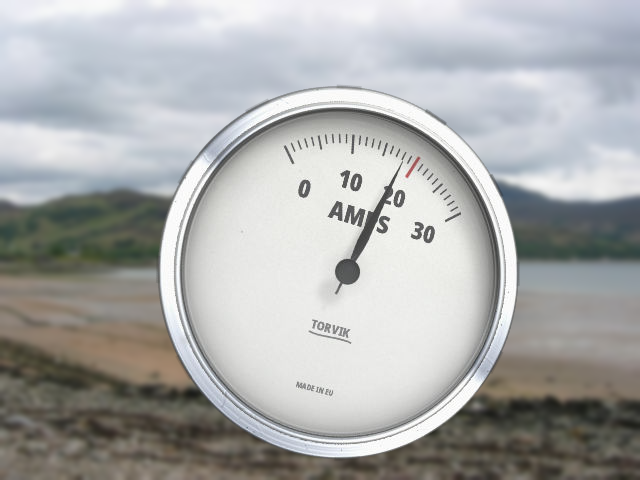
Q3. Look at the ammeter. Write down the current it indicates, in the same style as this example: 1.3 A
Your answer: 18 A
